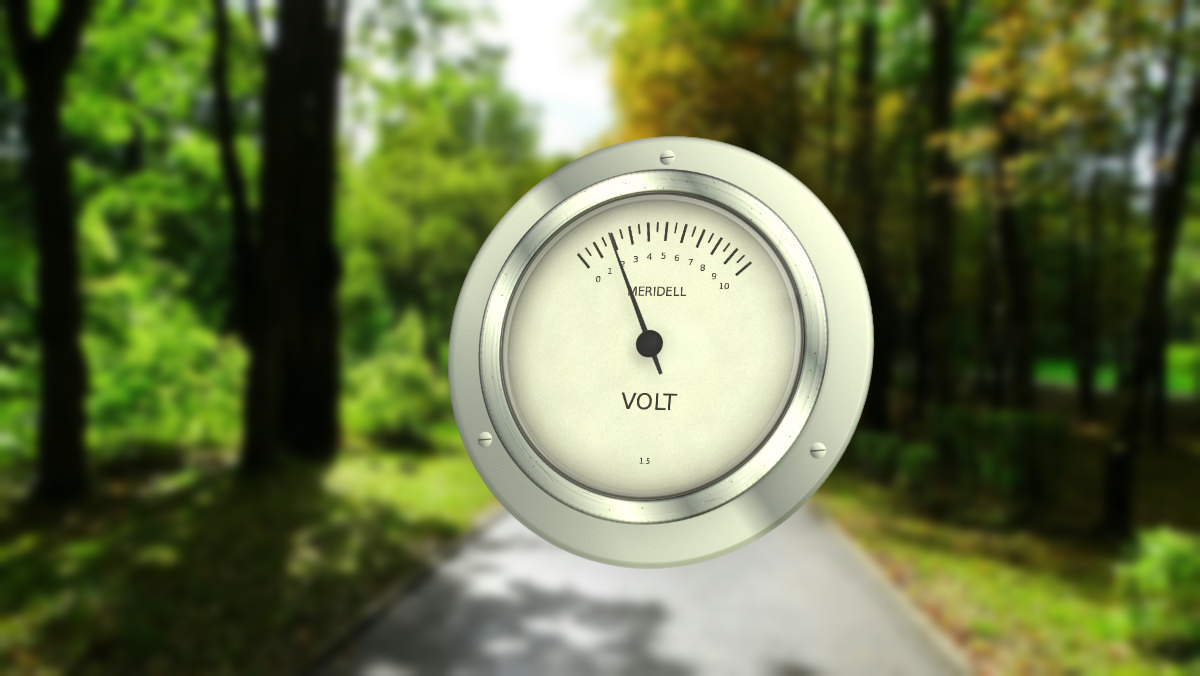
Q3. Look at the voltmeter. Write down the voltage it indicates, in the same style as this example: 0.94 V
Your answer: 2 V
